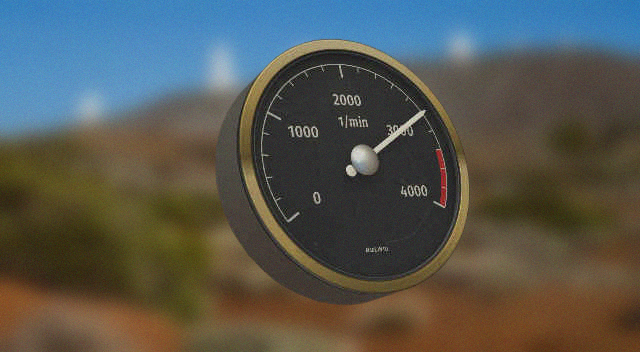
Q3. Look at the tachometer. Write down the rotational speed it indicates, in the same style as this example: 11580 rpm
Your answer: 3000 rpm
